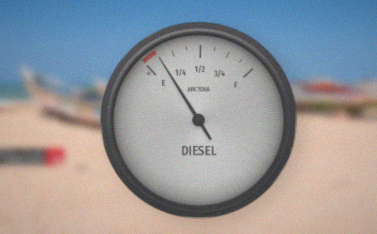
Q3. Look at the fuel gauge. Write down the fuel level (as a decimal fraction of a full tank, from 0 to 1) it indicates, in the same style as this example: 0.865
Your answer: 0.125
